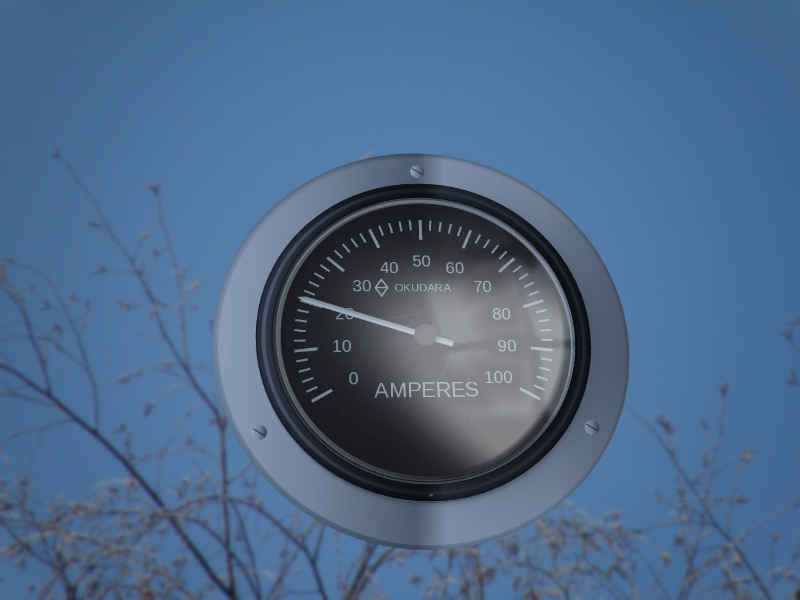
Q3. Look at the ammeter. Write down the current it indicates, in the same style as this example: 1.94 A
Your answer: 20 A
